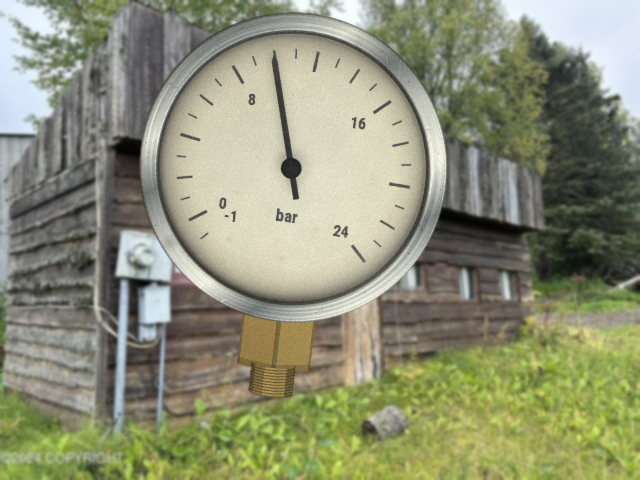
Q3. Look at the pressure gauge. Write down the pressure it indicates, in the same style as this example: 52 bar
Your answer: 10 bar
